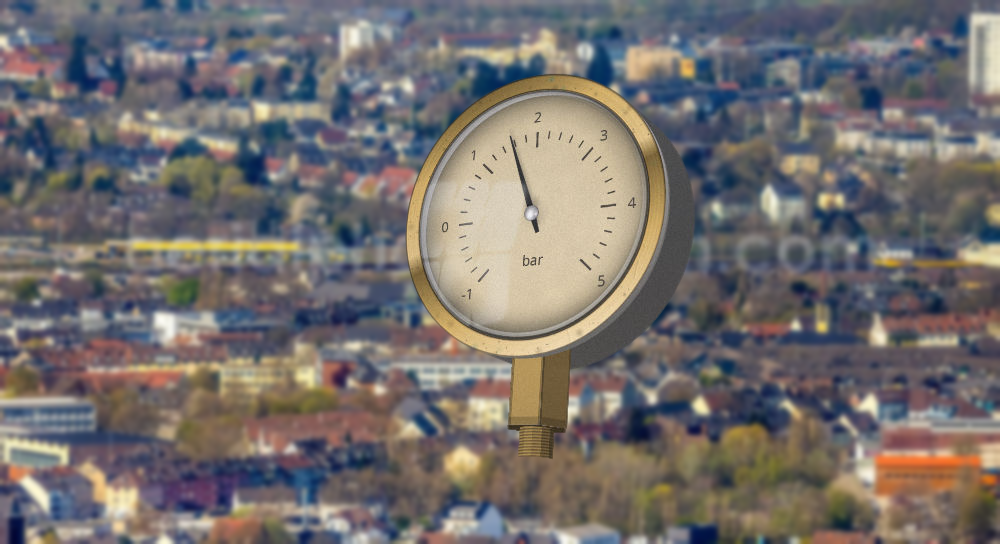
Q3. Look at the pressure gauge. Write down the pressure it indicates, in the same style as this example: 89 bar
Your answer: 1.6 bar
